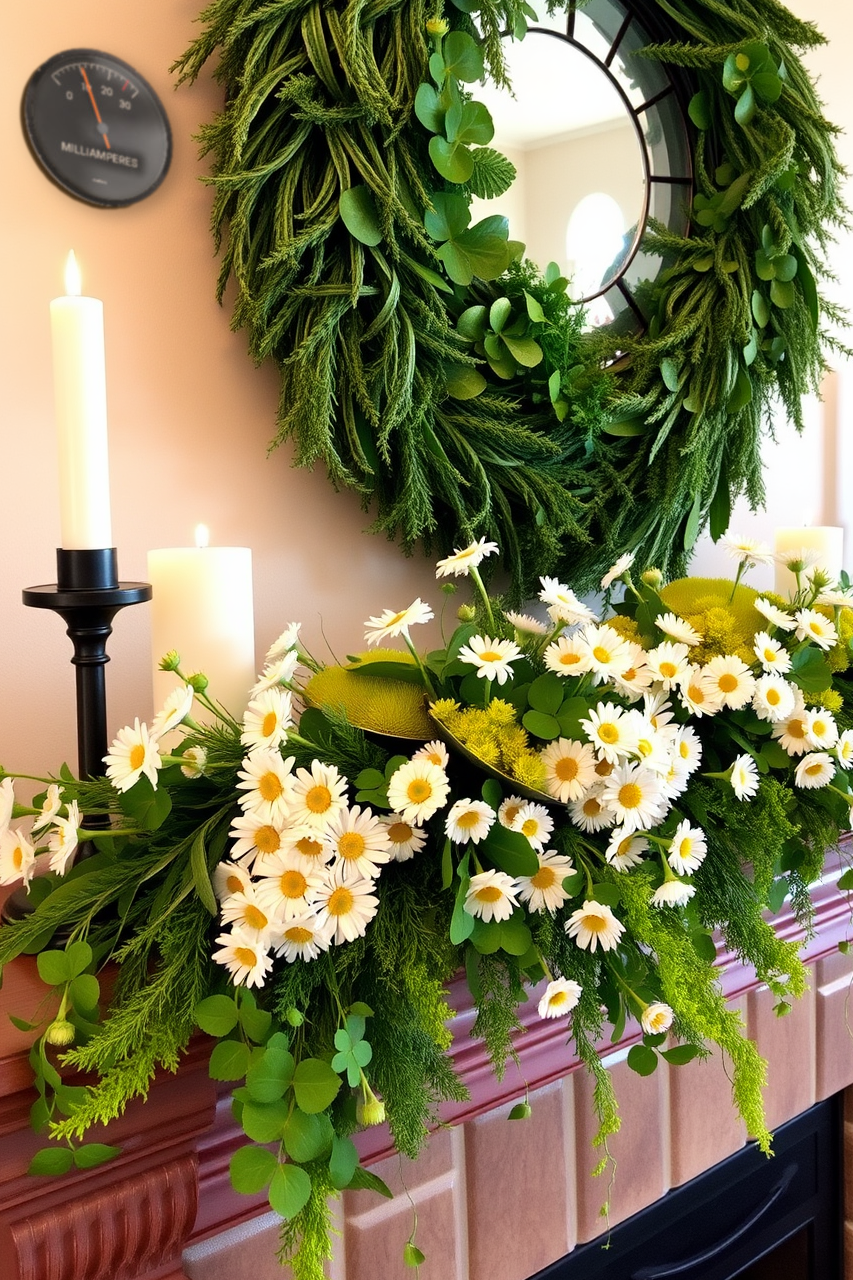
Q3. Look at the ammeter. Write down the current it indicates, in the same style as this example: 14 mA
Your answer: 10 mA
